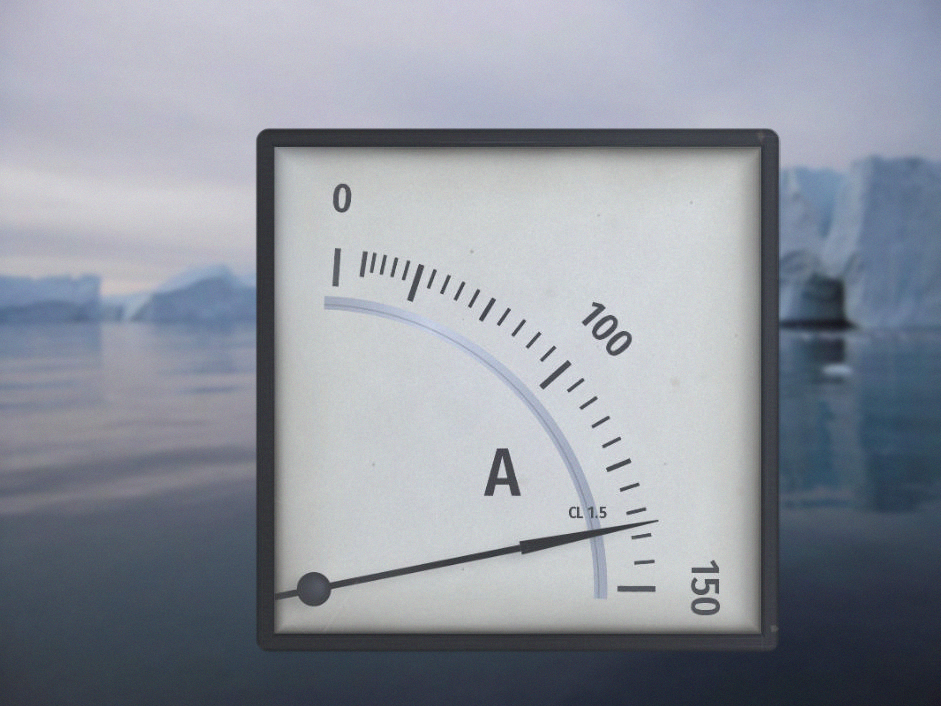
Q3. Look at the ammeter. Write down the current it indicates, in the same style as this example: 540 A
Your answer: 137.5 A
